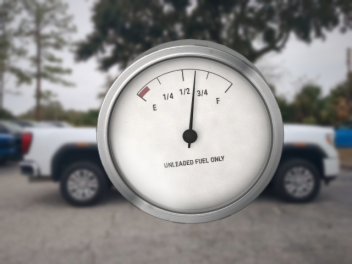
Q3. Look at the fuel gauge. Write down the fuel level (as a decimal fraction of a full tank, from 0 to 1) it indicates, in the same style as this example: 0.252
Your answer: 0.625
